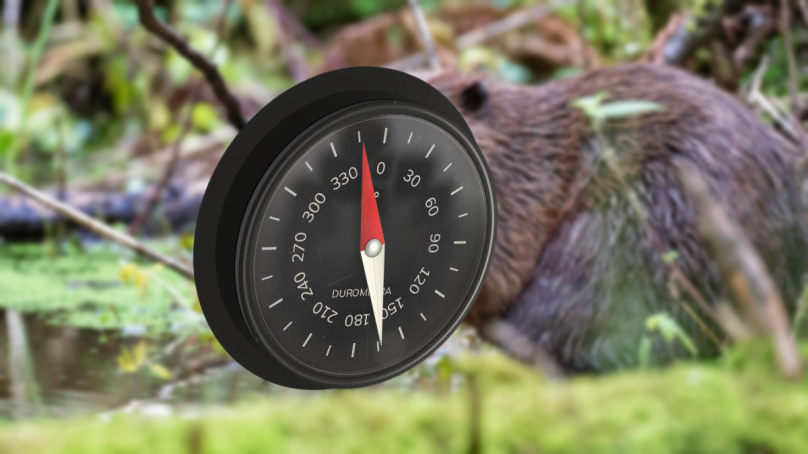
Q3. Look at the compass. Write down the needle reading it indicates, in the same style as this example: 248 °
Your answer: 345 °
